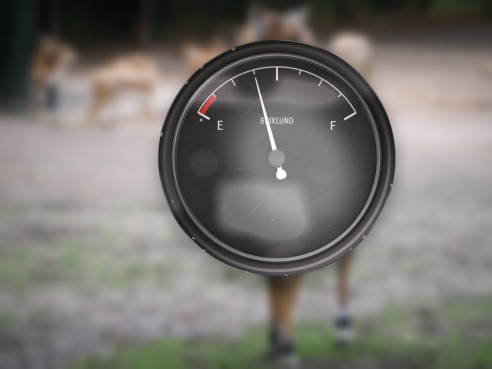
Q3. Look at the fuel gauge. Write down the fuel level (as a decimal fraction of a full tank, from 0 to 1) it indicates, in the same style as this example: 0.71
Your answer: 0.375
